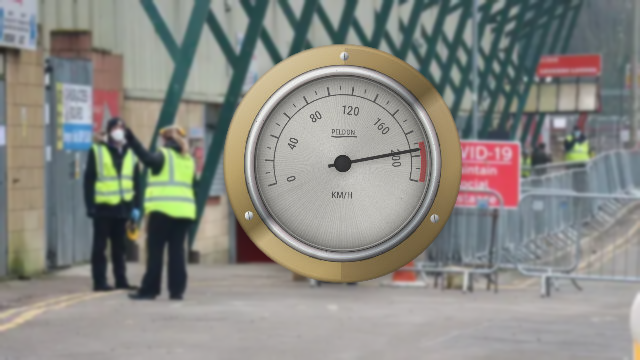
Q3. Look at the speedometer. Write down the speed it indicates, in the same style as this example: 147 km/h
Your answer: 195 km/h
